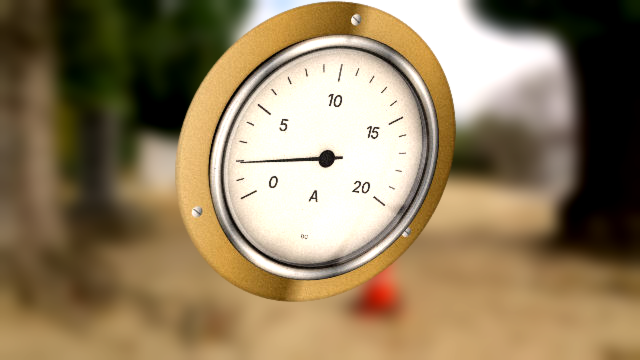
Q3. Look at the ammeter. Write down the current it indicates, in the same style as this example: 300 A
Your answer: 2 A
